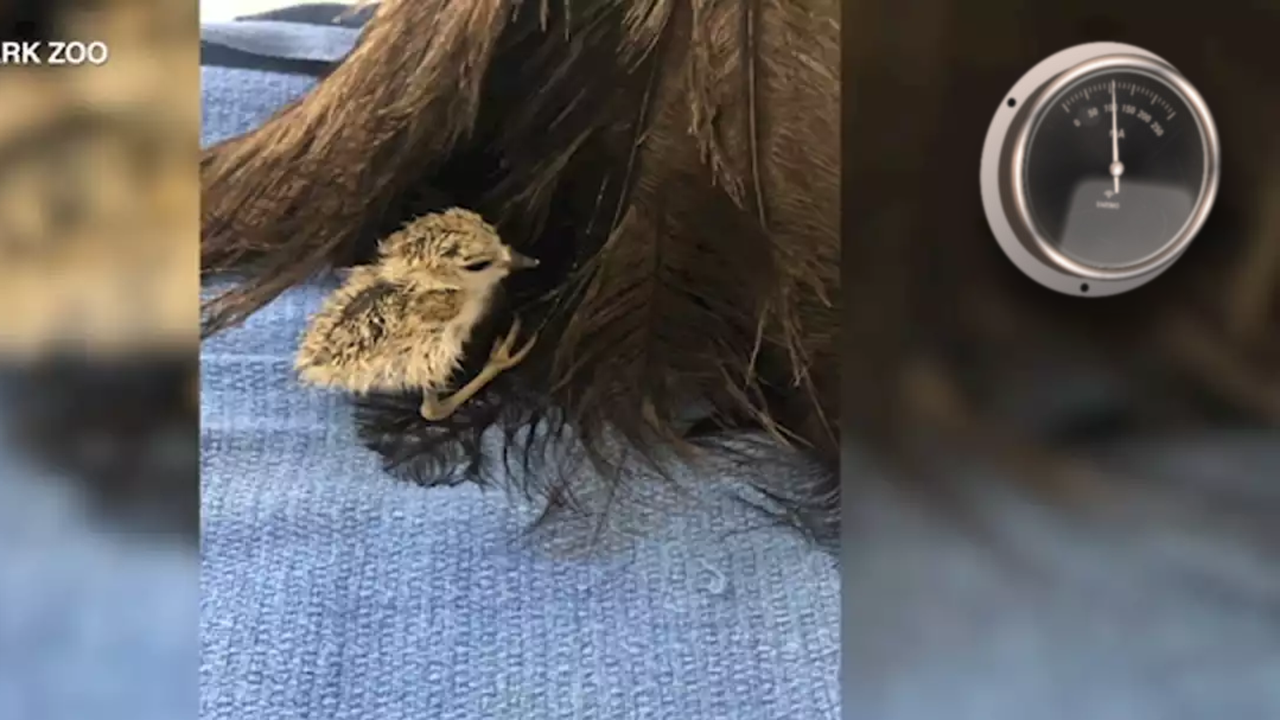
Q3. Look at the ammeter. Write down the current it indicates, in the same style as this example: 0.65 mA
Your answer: 100 mA
